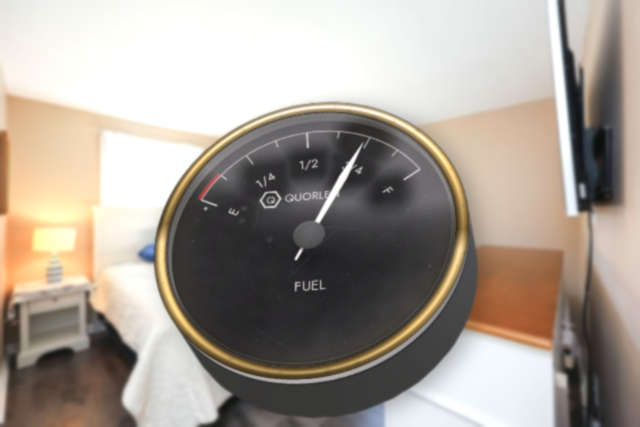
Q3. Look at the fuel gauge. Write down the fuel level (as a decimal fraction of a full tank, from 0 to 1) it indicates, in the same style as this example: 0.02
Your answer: 0.75
